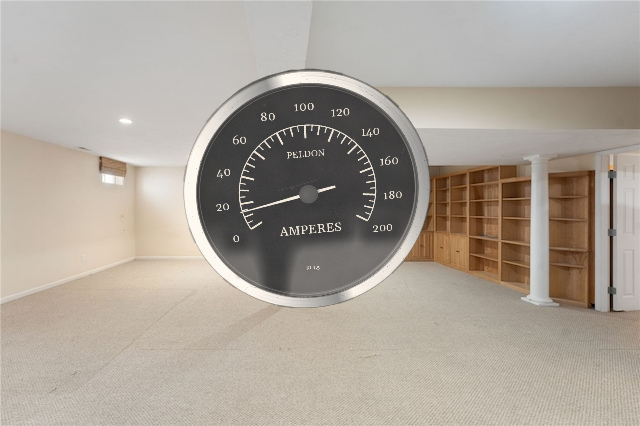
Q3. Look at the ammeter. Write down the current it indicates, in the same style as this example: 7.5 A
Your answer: 15 A
